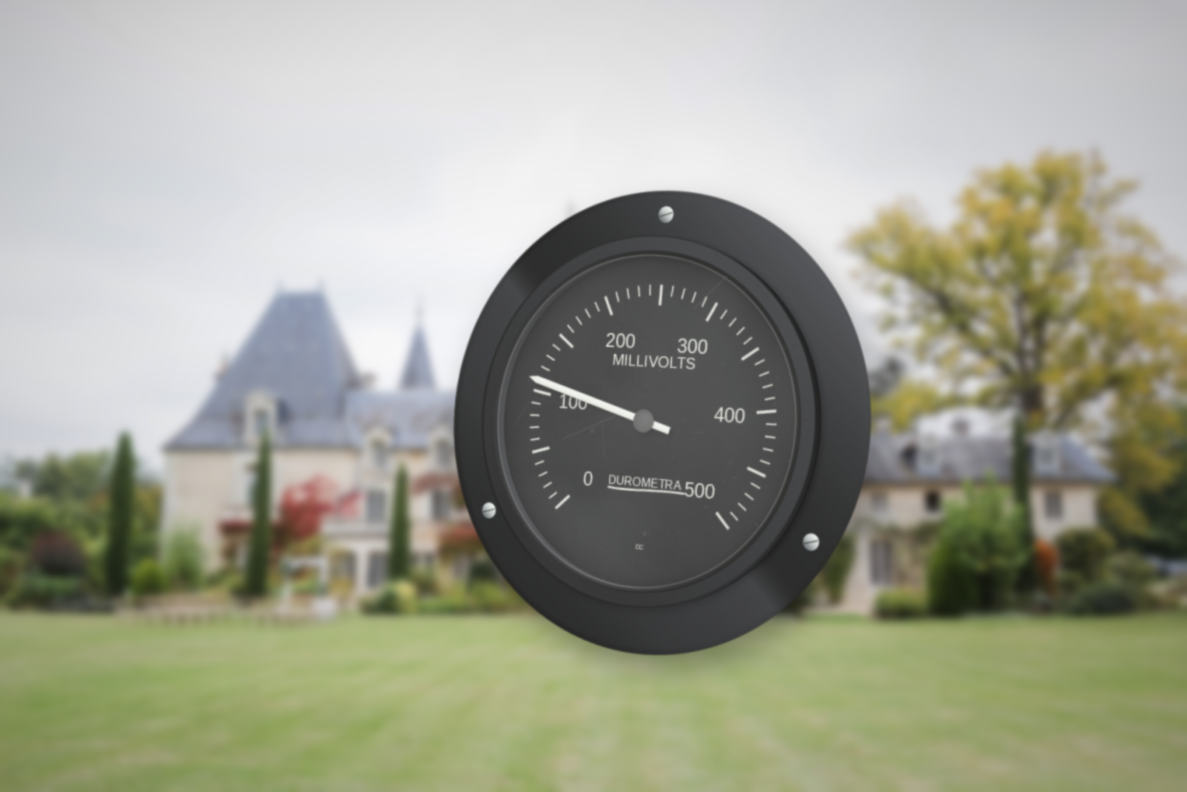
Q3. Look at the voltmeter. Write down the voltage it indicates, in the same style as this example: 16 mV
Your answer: 110 mV
